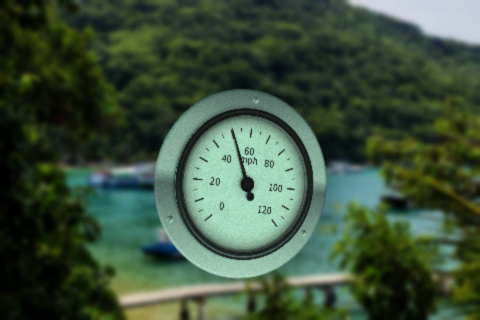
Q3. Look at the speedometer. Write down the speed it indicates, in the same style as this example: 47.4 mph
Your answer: 50 mph
